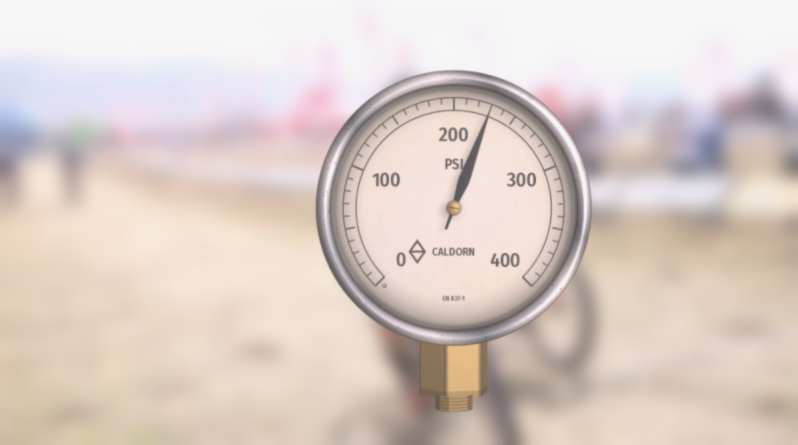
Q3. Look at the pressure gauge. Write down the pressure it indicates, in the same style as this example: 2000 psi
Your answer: 230 psi
